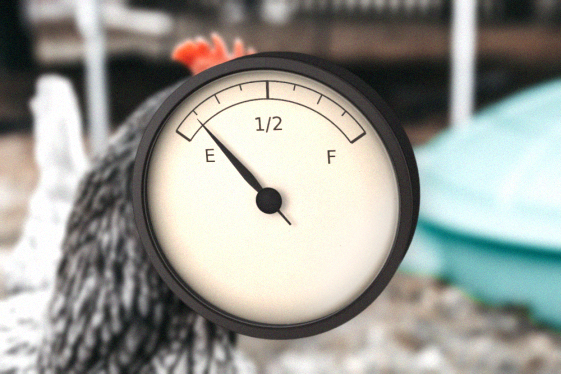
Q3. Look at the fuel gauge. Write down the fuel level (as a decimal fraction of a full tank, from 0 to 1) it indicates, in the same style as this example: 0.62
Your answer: 0.125
